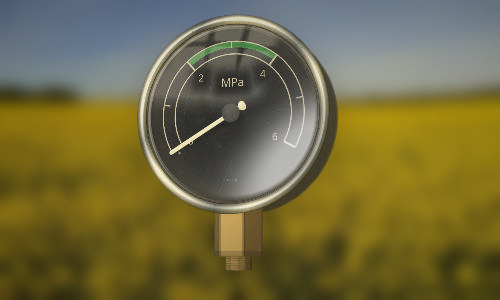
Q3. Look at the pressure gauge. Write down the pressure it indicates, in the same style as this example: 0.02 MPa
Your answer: 0 MPa
